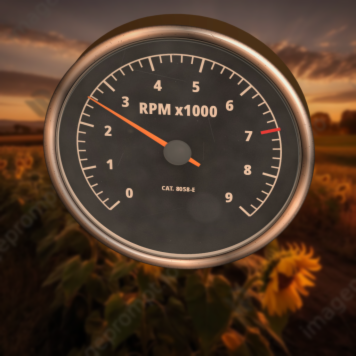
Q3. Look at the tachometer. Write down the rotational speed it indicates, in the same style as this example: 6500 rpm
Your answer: 2600 rpm
